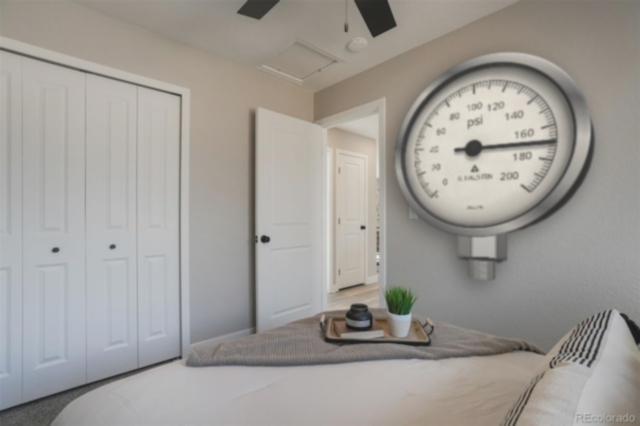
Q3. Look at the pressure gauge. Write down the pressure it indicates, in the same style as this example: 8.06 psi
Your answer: 170 psi
